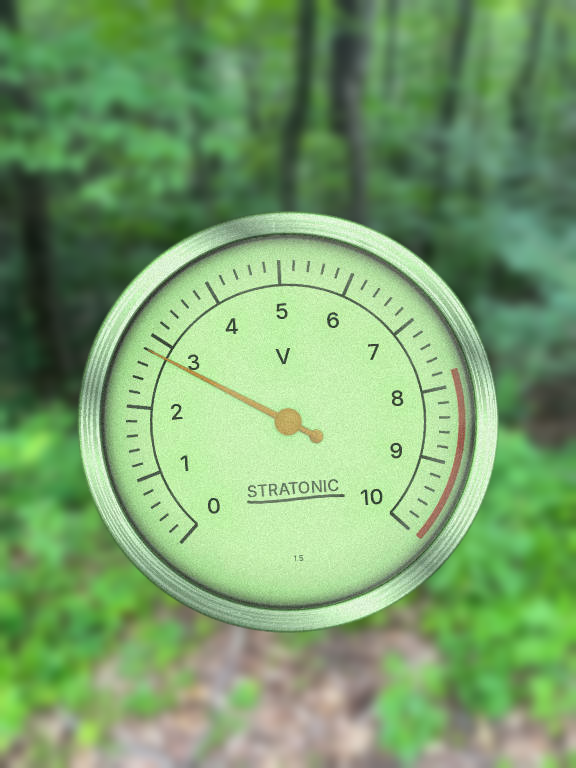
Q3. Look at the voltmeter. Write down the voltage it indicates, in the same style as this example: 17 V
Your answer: 2.8 V
